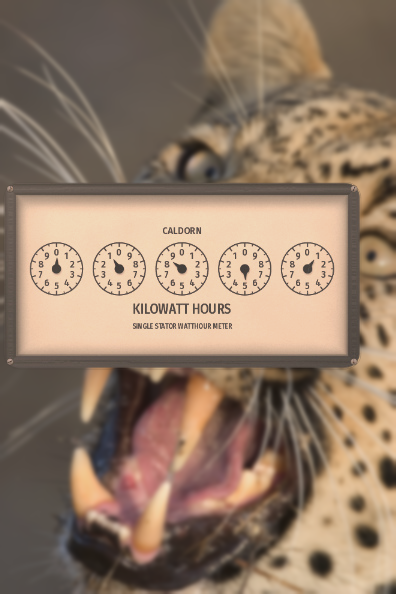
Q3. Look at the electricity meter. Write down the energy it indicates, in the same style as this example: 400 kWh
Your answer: 851 kWh
